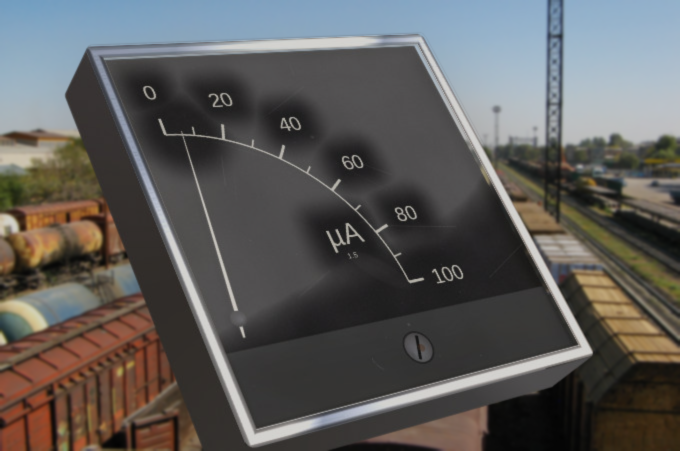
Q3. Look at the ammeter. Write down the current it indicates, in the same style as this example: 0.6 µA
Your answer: 5 µA
